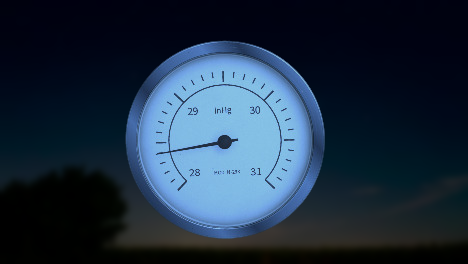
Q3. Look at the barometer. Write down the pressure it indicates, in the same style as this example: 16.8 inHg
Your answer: 28.4 inHg
